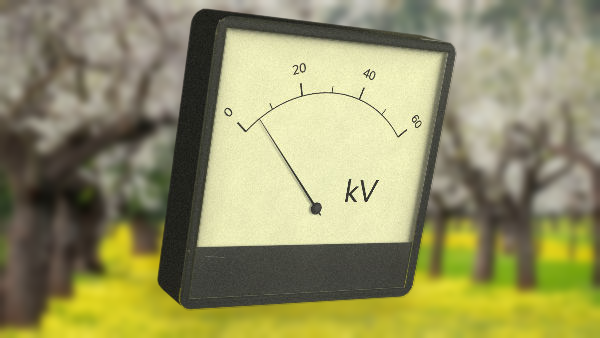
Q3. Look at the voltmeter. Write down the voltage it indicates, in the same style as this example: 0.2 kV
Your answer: 5 kV
